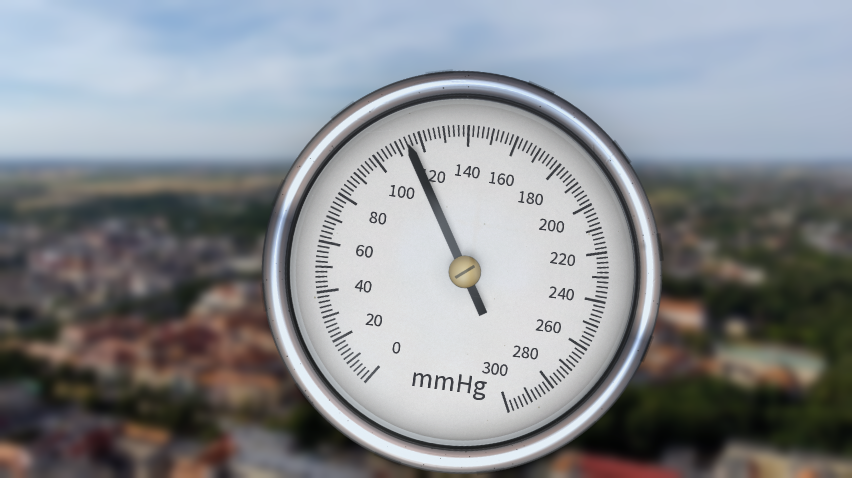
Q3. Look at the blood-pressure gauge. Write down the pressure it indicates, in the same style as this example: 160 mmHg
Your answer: 114 mmHg
